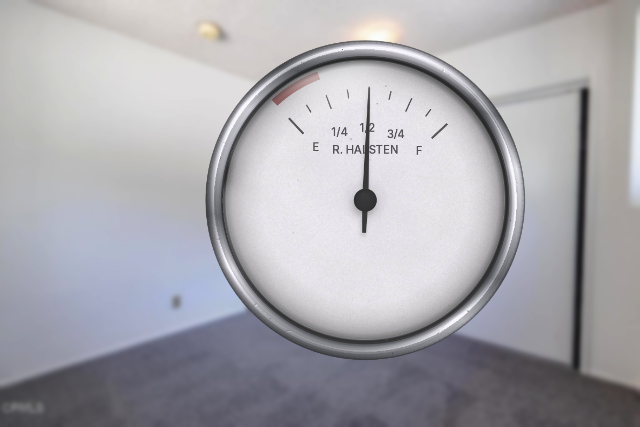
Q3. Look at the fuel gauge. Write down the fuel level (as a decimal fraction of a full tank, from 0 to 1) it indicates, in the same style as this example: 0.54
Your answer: 0.5
